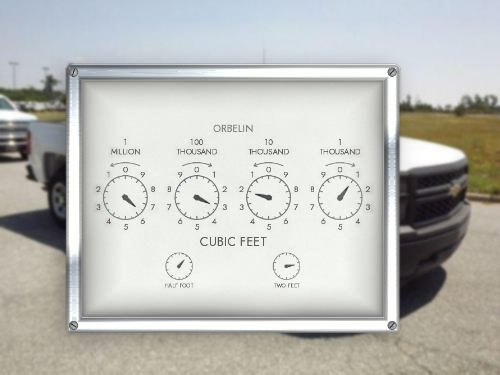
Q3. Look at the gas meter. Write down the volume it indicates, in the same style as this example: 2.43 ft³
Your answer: 632100 ft³
